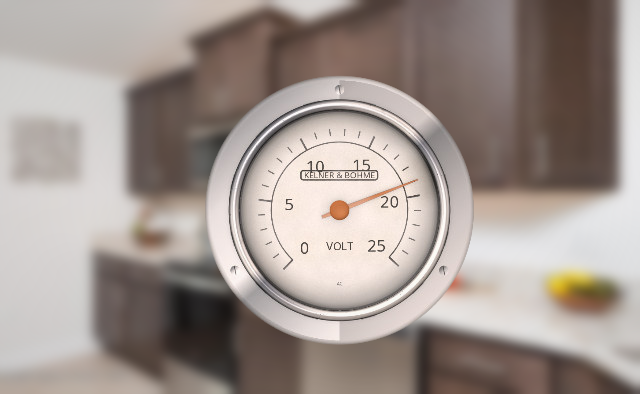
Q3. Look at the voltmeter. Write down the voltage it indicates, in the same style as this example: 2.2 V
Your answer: 19 V
